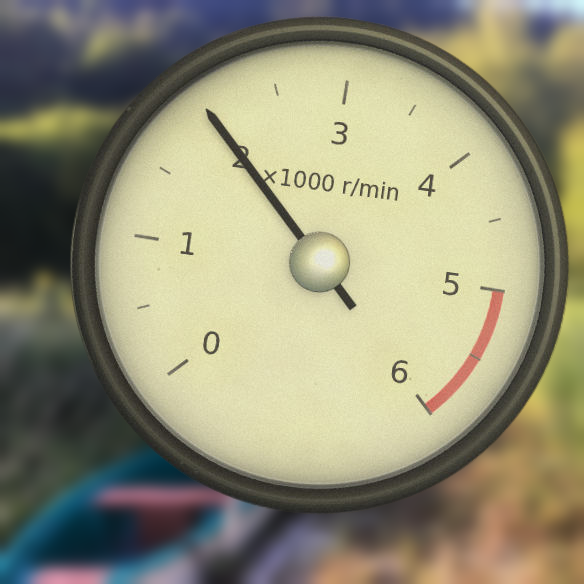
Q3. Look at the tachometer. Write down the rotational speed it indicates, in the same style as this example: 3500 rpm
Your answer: 2000 rpm
